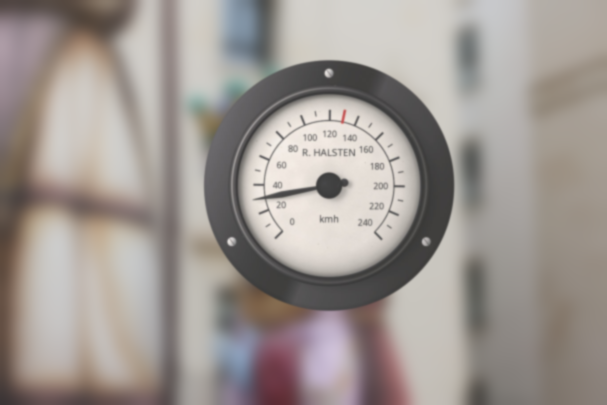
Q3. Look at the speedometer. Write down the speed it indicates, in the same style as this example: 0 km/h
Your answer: 30 km/h
